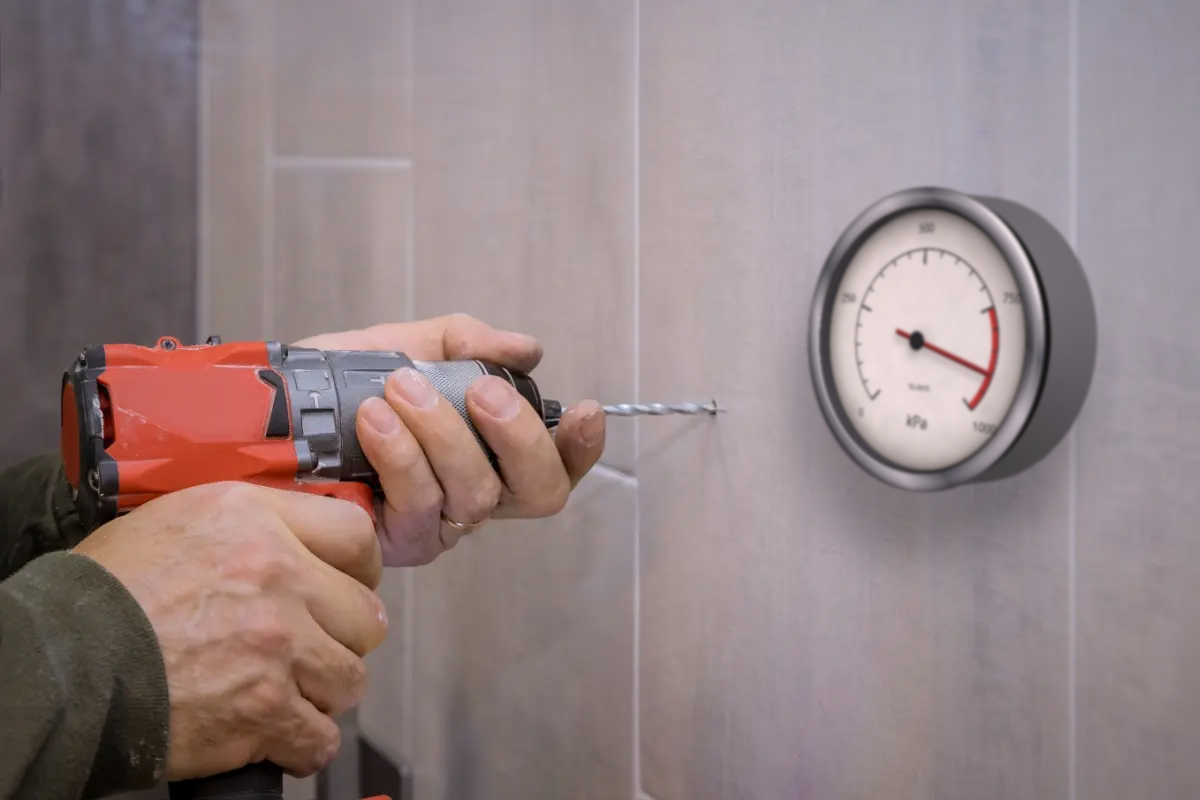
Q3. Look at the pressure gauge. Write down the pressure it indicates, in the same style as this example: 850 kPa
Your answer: 900 kPa
